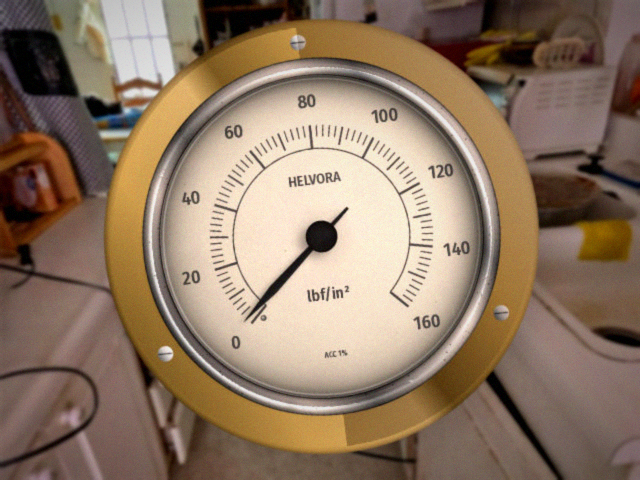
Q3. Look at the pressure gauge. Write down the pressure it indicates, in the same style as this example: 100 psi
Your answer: 2 psi
